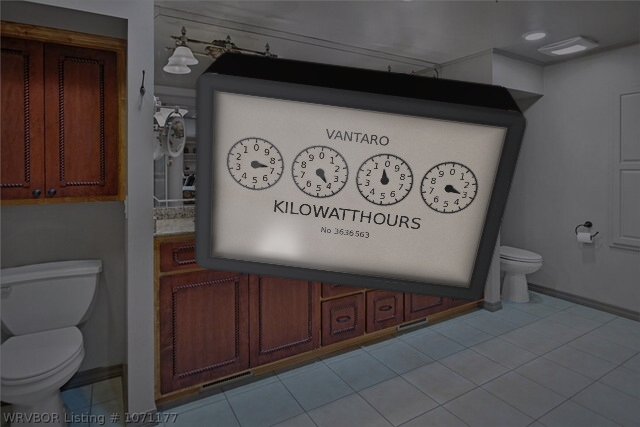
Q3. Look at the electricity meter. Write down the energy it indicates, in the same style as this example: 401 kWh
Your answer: 7403 kWh
